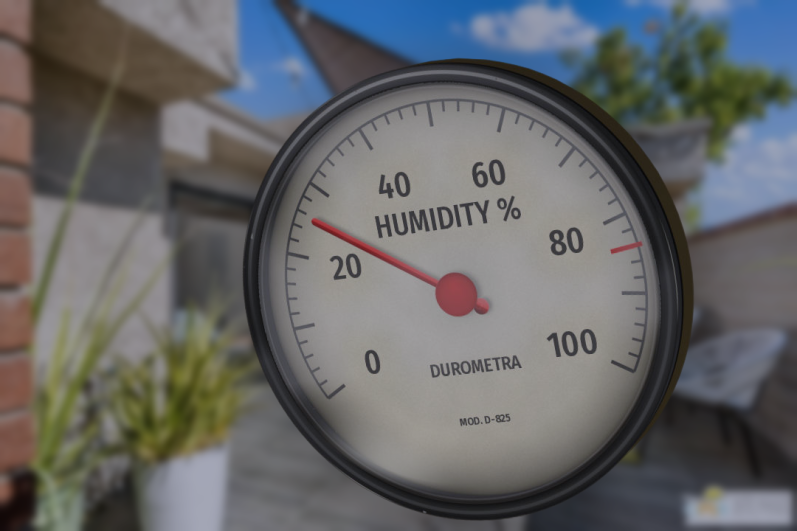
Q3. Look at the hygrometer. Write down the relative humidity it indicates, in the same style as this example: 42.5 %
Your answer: 26 %
